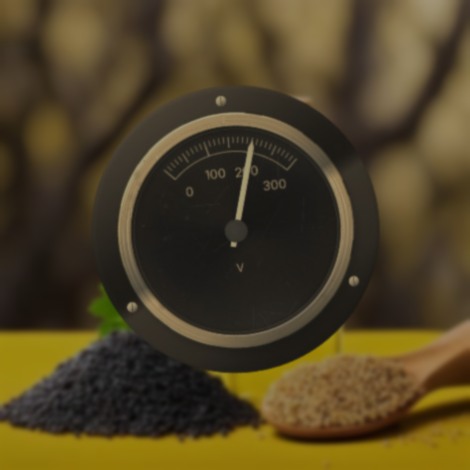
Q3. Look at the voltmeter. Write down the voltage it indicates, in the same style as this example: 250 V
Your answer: 200 V
